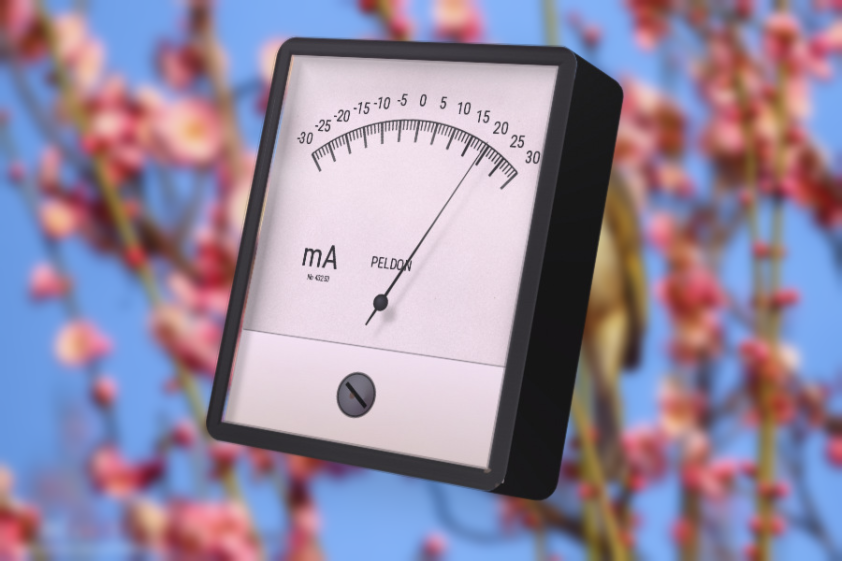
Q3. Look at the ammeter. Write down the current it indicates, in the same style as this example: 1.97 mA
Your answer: 20 mA
